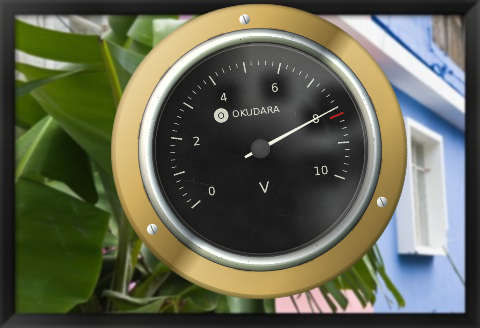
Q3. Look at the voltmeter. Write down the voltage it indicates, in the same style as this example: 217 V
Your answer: 8 V
